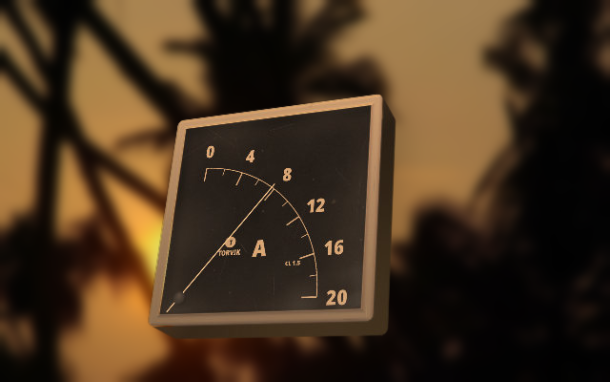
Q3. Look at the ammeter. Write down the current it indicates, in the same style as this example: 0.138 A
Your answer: 8 A
